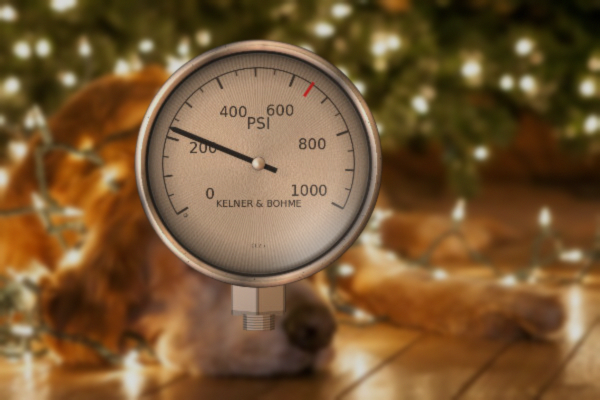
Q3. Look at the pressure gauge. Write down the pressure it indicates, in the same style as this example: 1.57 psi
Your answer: 225 psi
